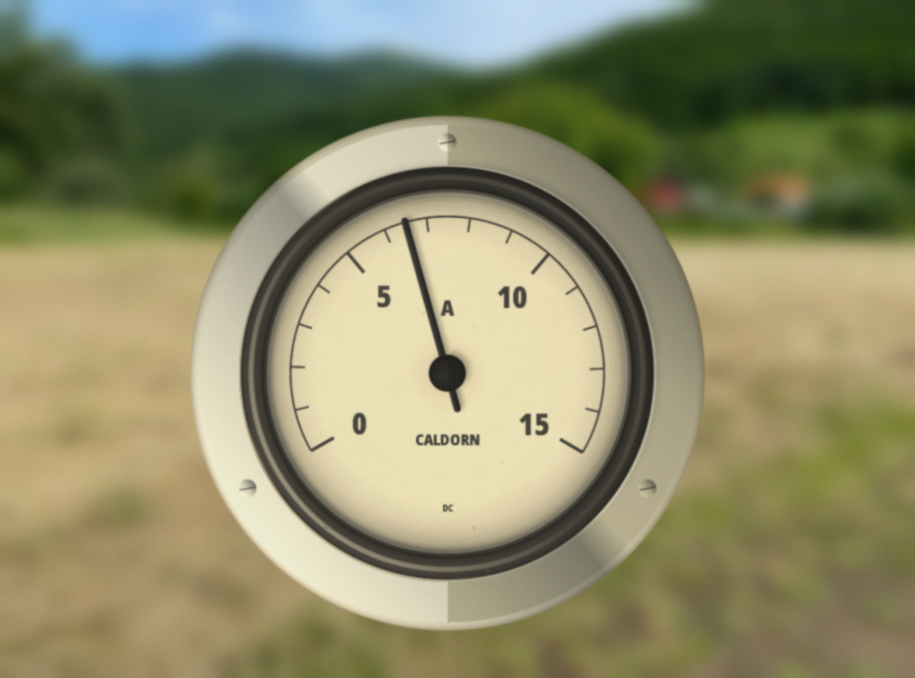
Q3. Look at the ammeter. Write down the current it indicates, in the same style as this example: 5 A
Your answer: 6.5 A
